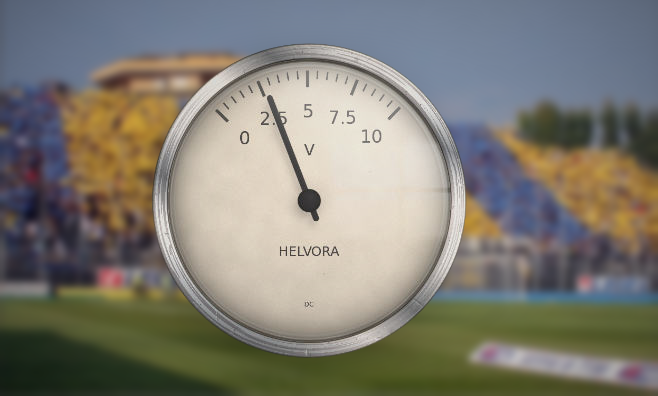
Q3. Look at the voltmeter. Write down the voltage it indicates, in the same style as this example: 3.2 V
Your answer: 2.75 V
